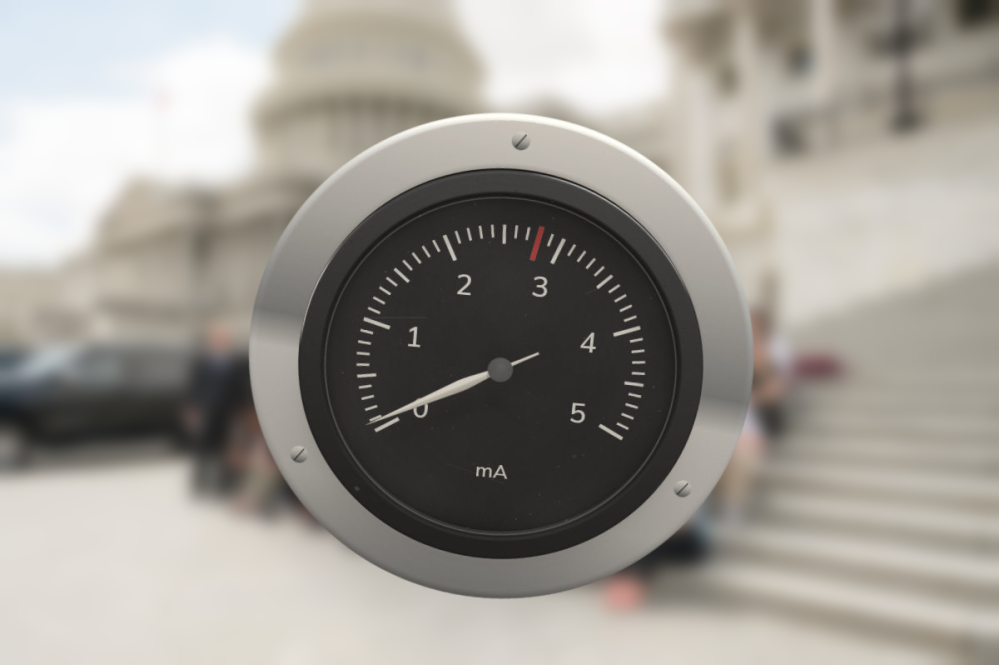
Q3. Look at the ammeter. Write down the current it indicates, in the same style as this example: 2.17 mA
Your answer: 0.1 mA
